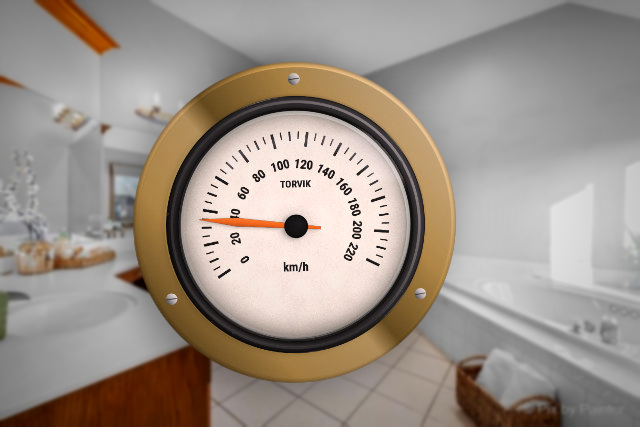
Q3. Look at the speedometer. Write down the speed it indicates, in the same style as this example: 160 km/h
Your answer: 35 km/h
